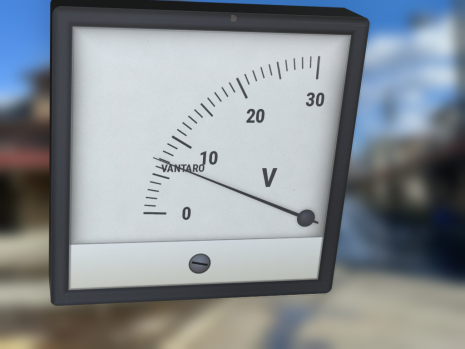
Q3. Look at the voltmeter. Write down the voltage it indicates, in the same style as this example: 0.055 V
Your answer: 7 V
